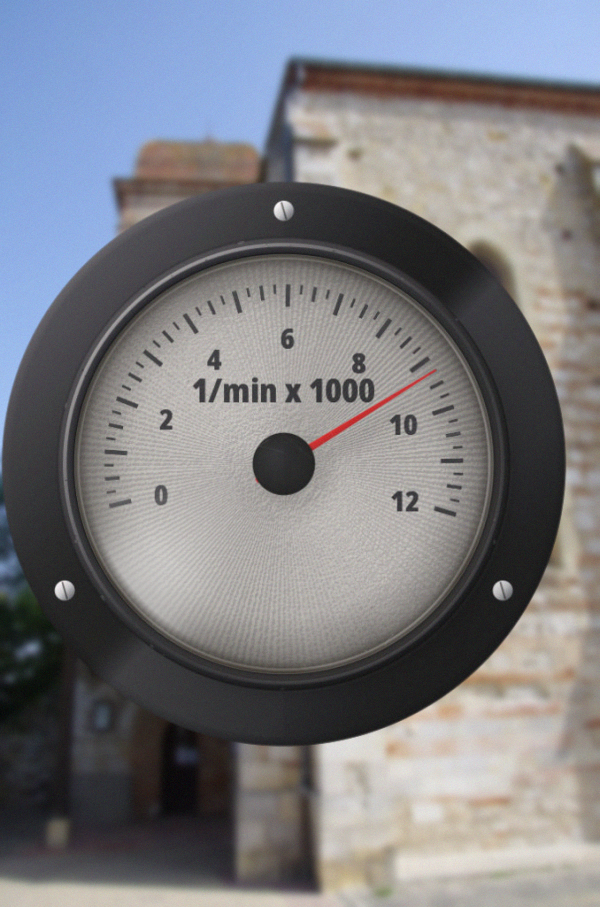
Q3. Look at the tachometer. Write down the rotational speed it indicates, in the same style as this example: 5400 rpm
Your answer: 9250 rpm
